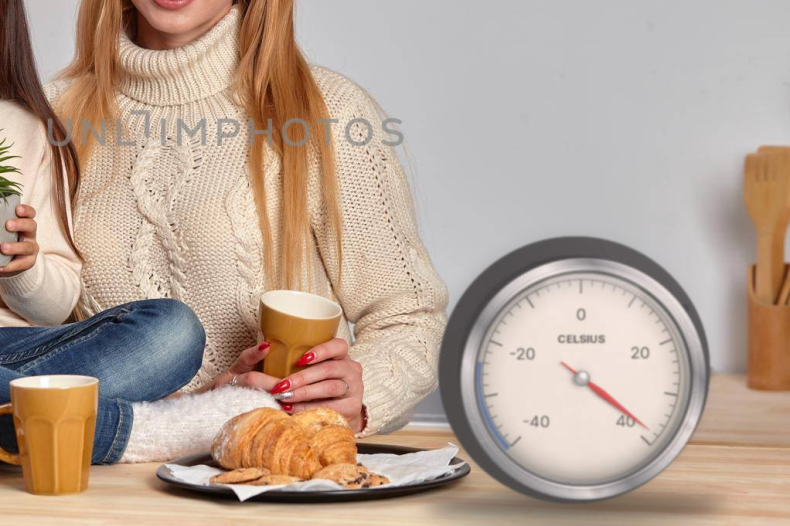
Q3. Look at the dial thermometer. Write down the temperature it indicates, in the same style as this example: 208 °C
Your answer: 38 °C
